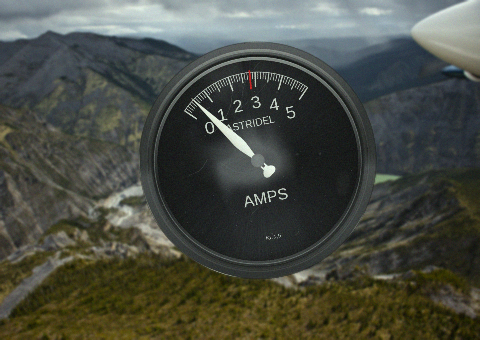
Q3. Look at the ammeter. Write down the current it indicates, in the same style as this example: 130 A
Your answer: 0.5 A
